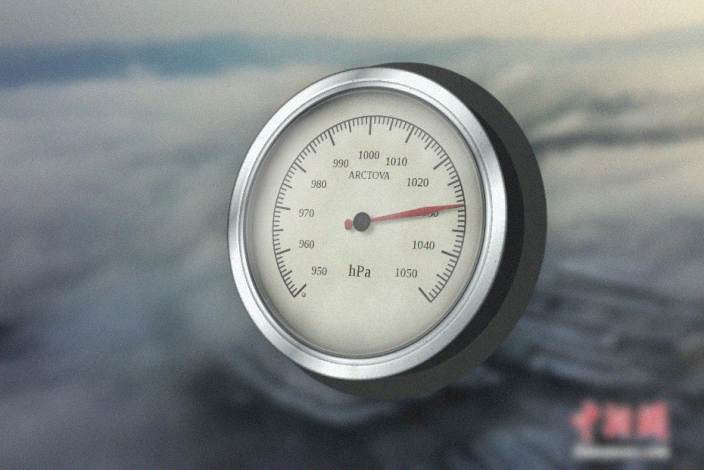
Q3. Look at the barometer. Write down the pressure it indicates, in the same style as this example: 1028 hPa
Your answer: 1030 hPa
